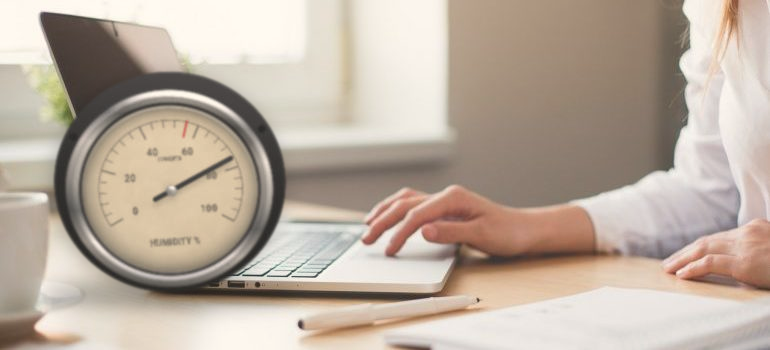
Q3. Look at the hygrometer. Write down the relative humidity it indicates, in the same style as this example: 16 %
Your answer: 76 %
